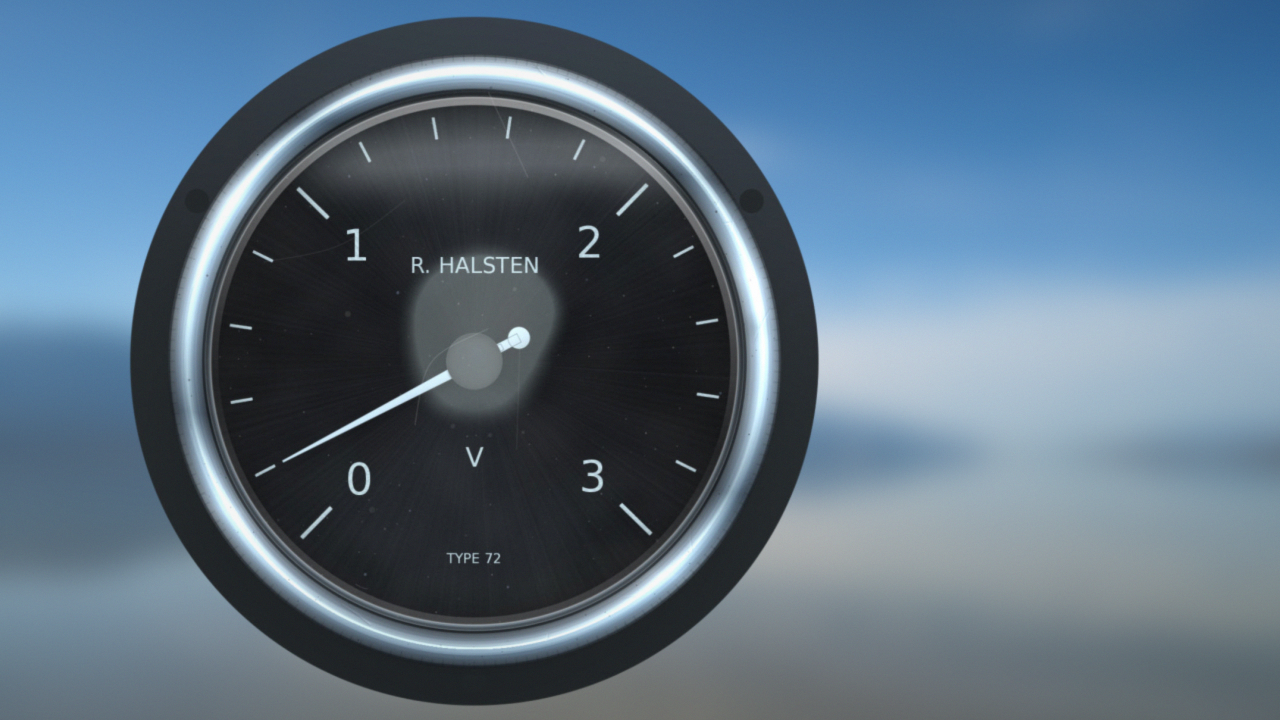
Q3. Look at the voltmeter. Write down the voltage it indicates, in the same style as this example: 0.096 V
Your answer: 0.2 V
